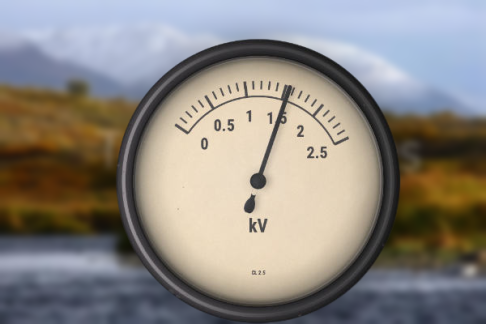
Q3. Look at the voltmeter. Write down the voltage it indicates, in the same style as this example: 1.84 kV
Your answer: 1.55 kV
